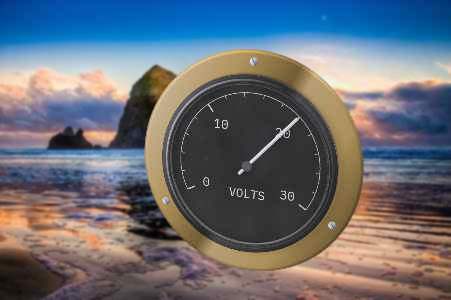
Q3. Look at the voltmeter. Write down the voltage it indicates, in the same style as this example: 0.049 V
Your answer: 20 V
